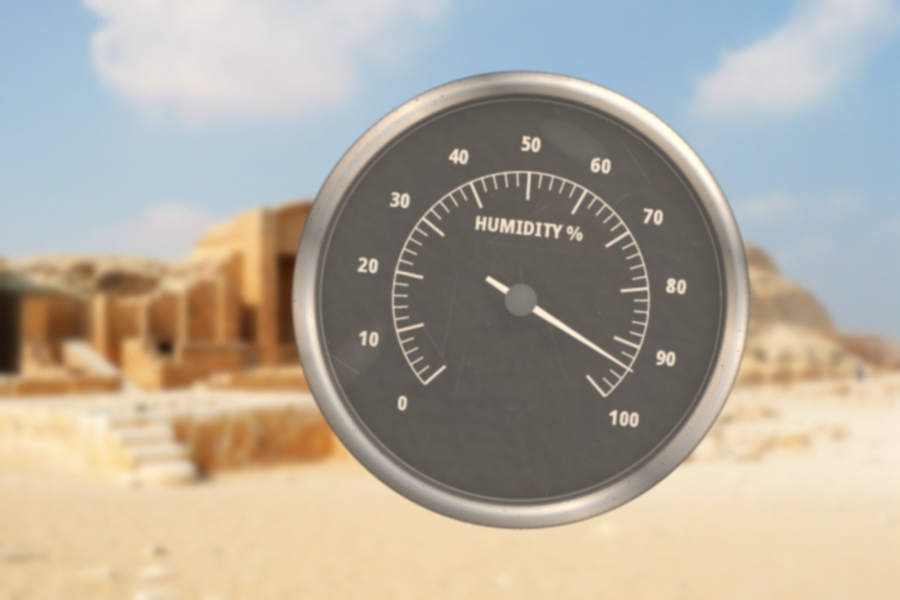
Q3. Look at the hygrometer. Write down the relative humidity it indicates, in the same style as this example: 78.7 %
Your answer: 94 %
